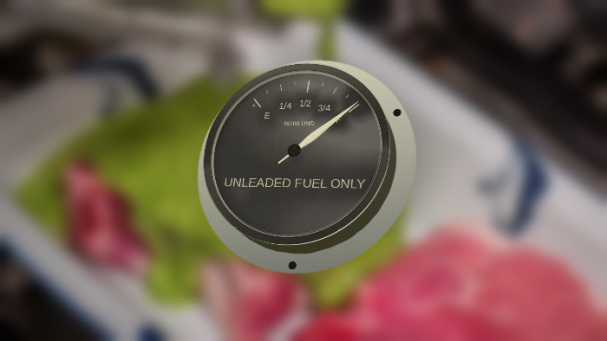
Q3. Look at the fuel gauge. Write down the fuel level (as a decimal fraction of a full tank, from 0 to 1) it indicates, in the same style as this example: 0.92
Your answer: 1
